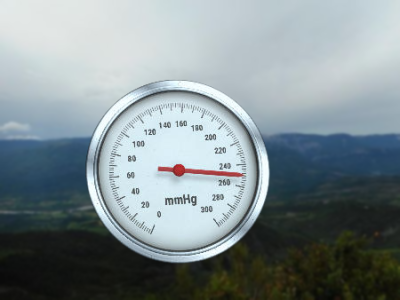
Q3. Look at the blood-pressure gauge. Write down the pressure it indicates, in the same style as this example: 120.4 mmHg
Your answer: 250 mmHg
